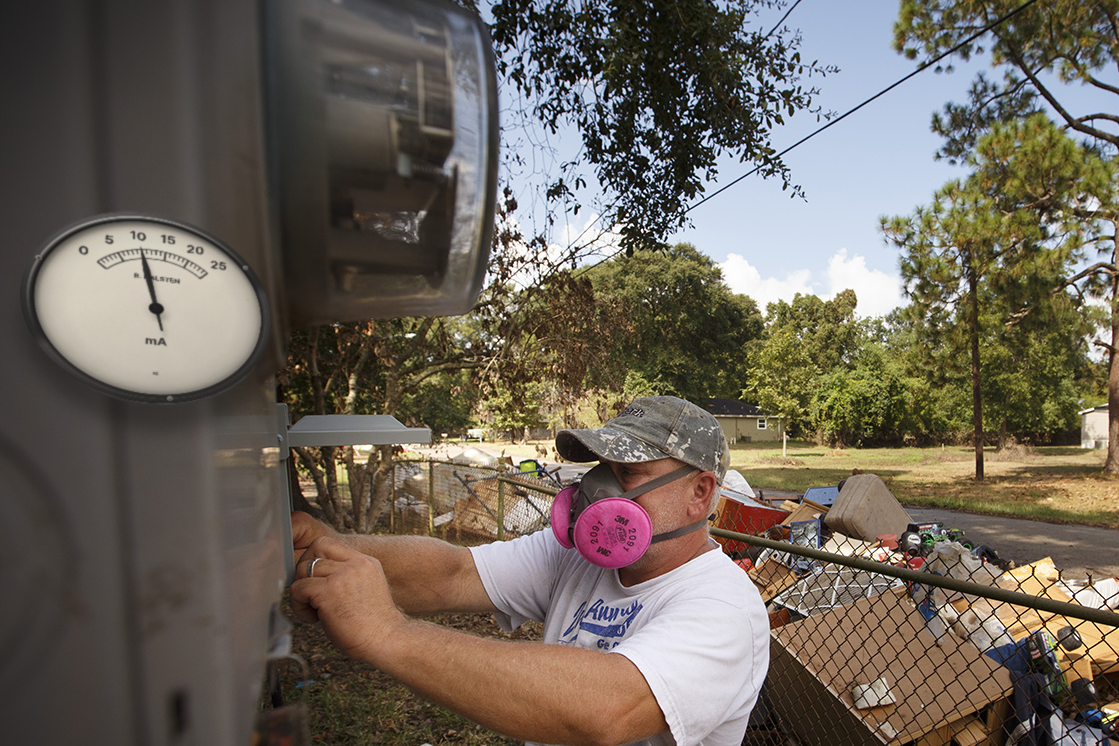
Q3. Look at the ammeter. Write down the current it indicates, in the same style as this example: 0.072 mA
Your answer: 10 mA
